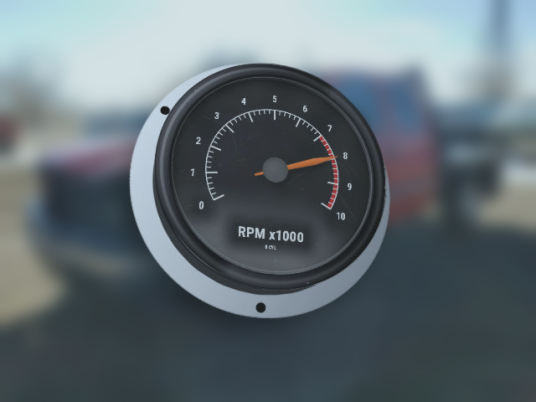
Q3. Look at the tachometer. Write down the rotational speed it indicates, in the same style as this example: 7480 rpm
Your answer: 8000 rpm
